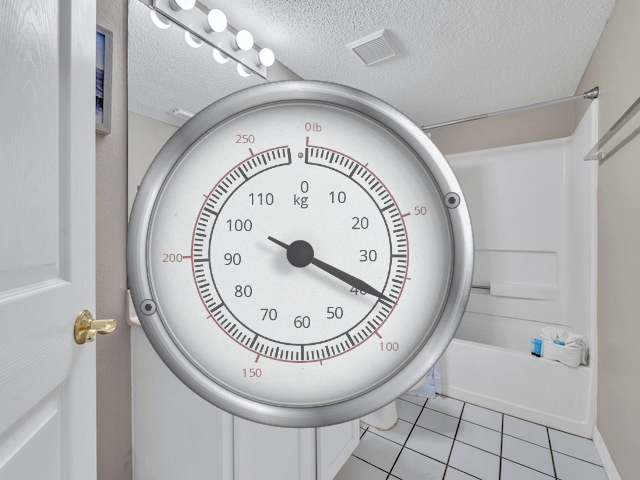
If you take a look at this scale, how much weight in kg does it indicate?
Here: 39 kg
